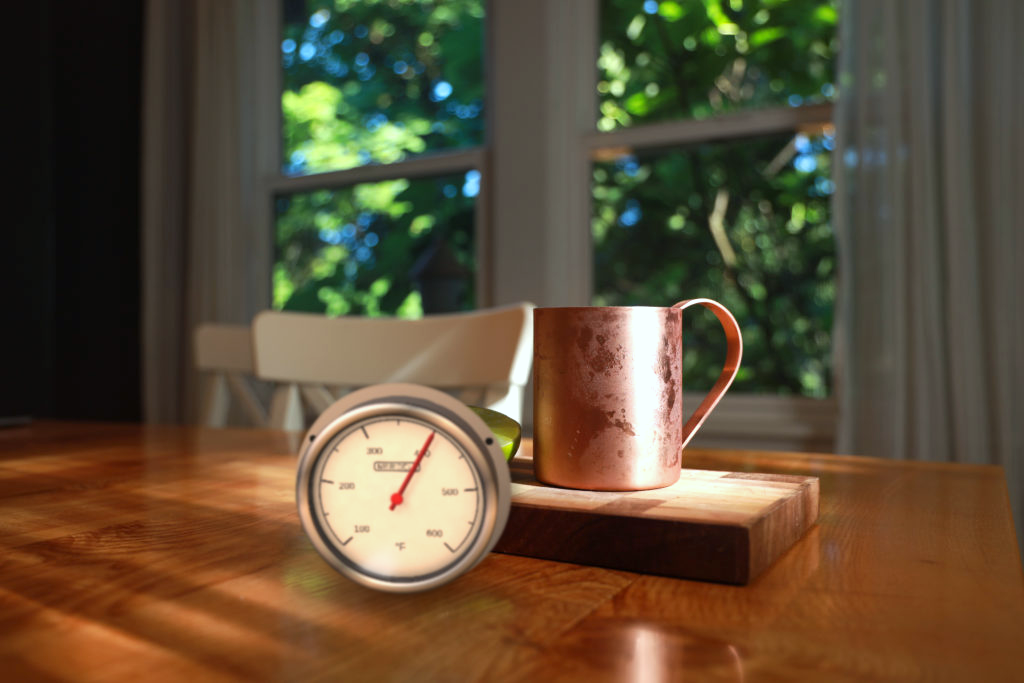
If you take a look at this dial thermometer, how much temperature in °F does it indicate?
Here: 400 °F
